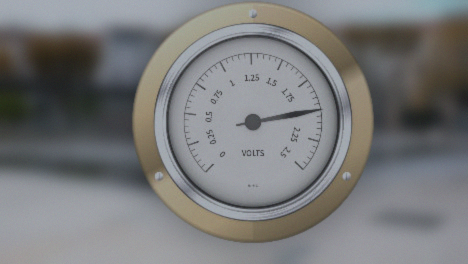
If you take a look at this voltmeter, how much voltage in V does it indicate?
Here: 2 V
